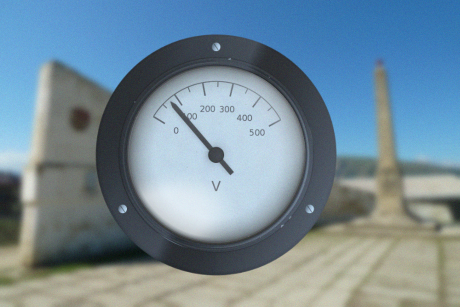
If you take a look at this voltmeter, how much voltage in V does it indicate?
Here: 75 V
